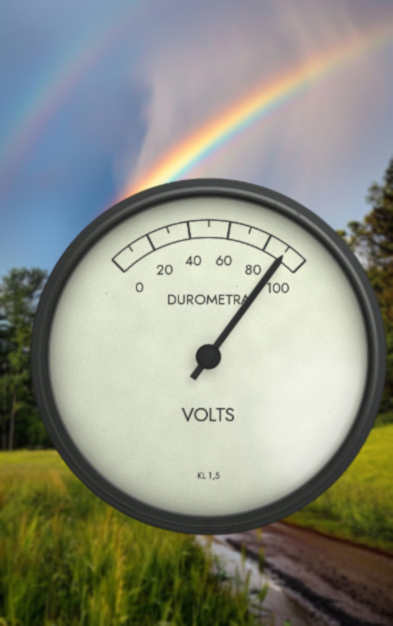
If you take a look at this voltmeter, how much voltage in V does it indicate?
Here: 90 V
